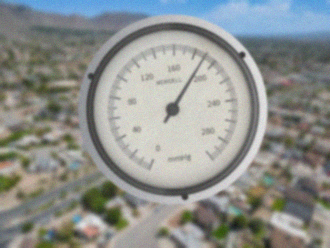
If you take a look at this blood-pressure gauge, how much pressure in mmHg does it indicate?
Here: 190 mmHg
